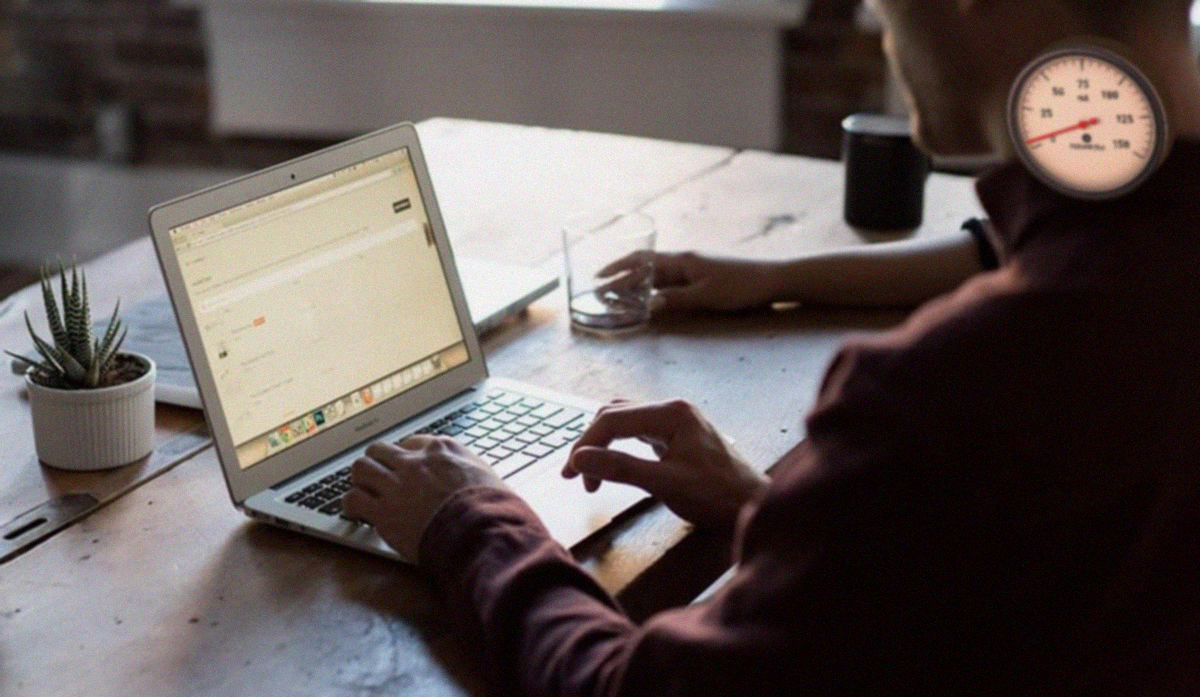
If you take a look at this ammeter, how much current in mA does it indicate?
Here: 5 mA
